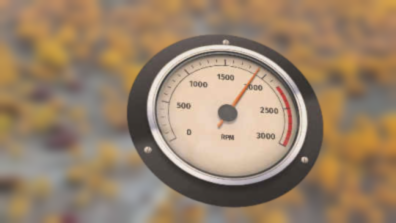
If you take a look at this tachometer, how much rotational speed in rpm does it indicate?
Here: 1900 rpm
